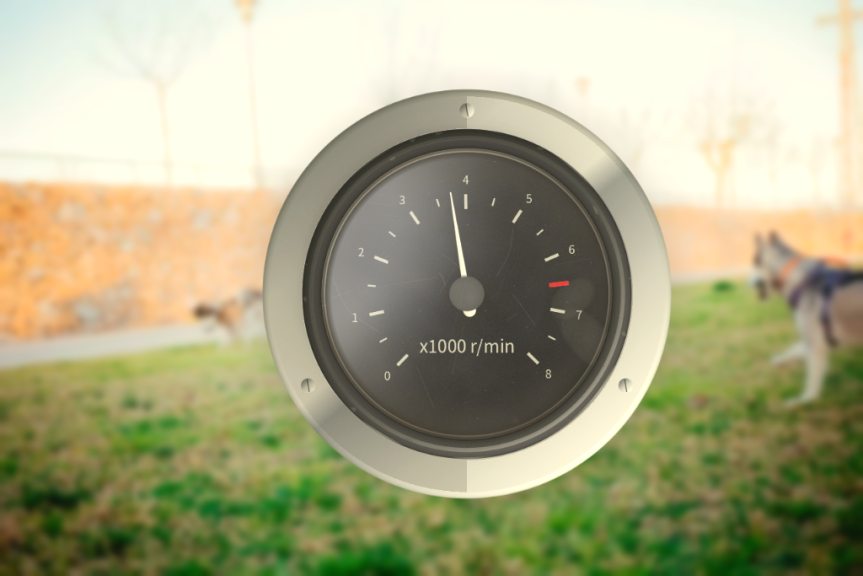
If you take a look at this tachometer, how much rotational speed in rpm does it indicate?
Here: 3750 rpm
